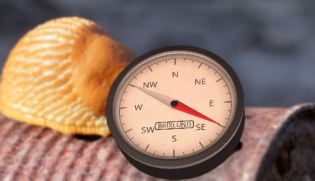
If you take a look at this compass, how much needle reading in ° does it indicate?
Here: 120 °
